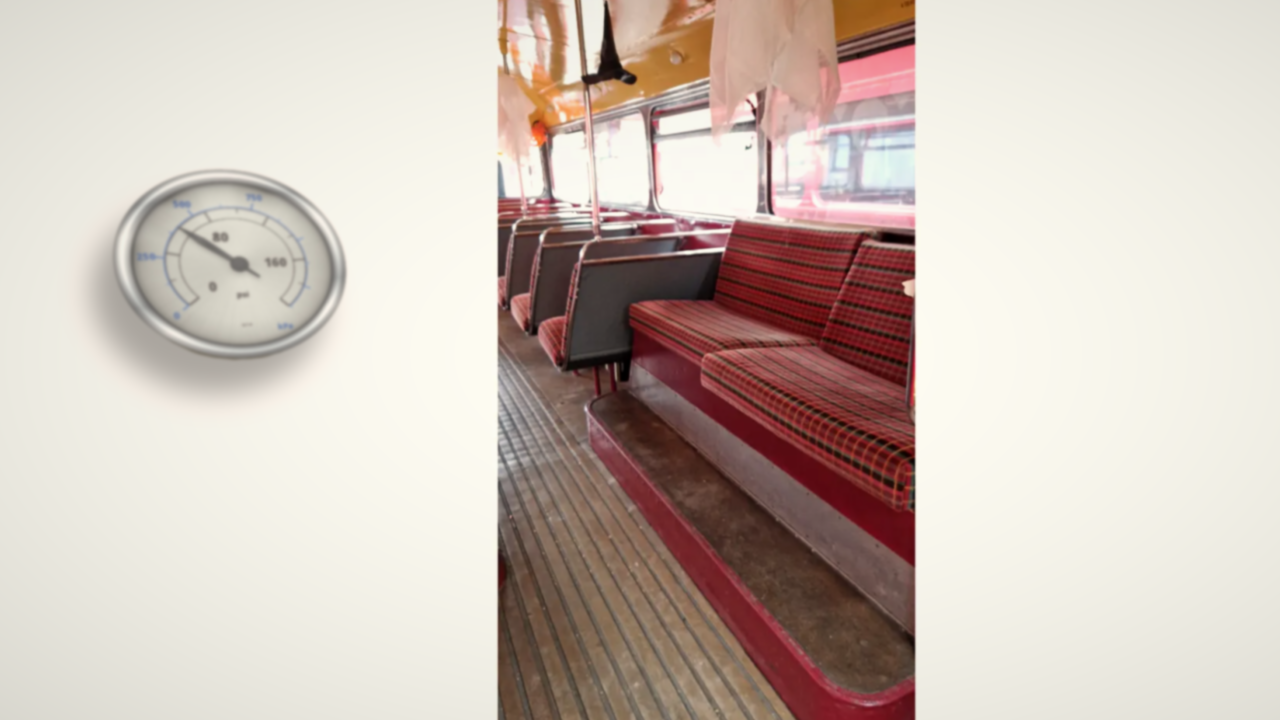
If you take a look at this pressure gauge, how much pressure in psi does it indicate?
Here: 60 psi
